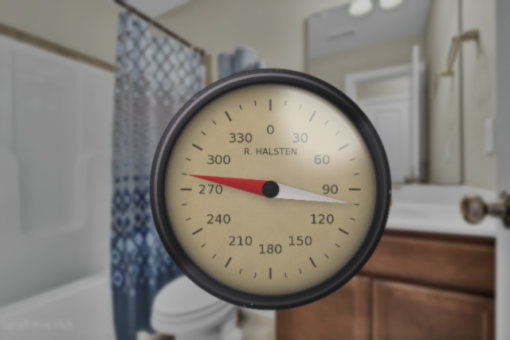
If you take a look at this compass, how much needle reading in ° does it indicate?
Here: 280 °
